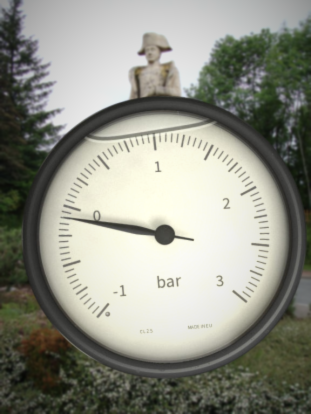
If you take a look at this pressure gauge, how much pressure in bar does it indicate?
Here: -0.1 bar
